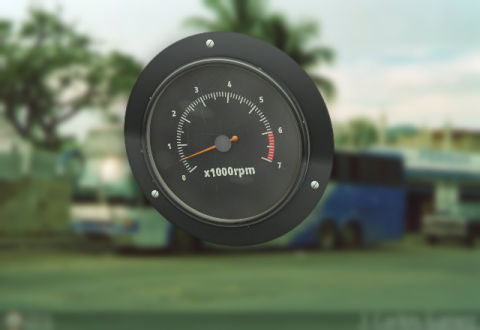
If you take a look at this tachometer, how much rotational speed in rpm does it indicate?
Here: 500 rpm
